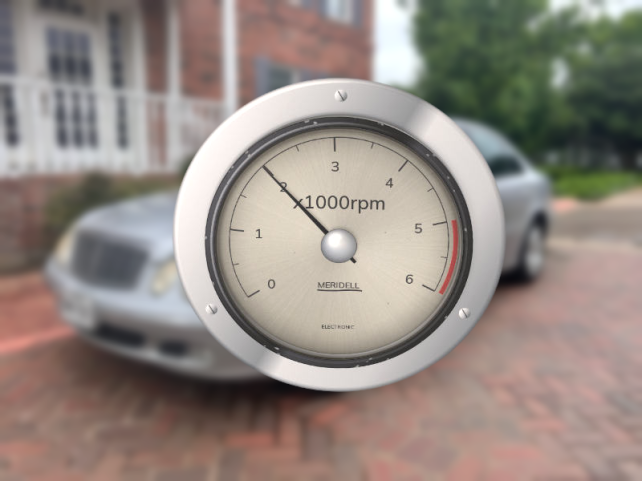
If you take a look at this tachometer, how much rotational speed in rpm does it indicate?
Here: 2000 rpm
